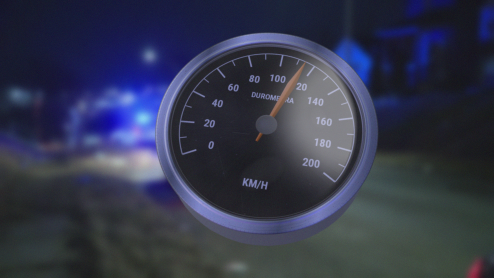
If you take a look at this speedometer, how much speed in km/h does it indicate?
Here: 115 km/h
